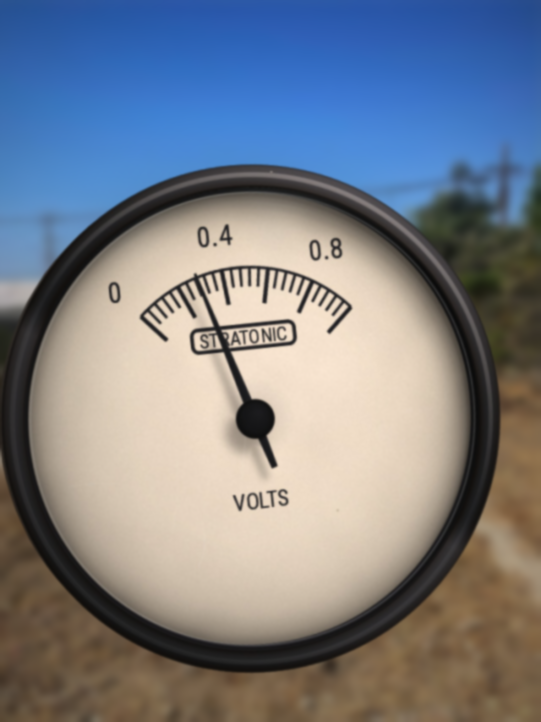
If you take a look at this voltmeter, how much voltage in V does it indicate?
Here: 0.28 V
